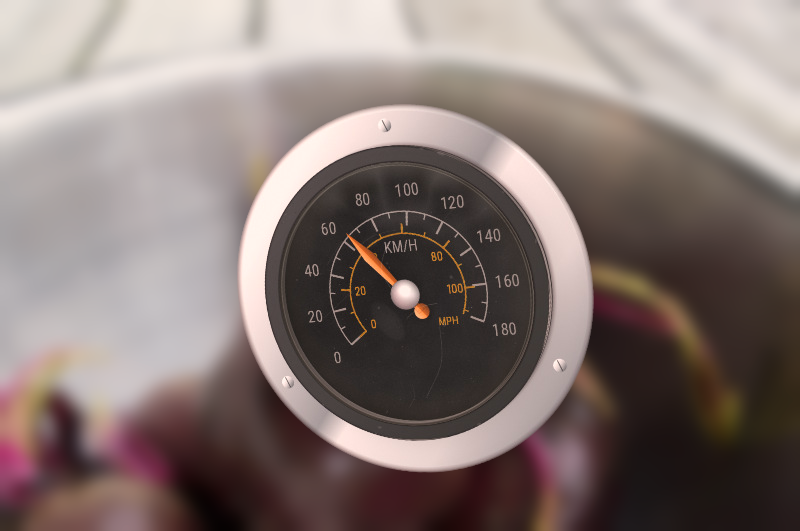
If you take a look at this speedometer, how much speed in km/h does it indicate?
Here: 65 km/h
